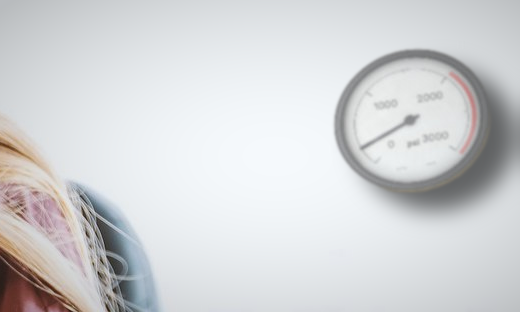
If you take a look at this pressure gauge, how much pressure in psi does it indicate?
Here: 250 psi
